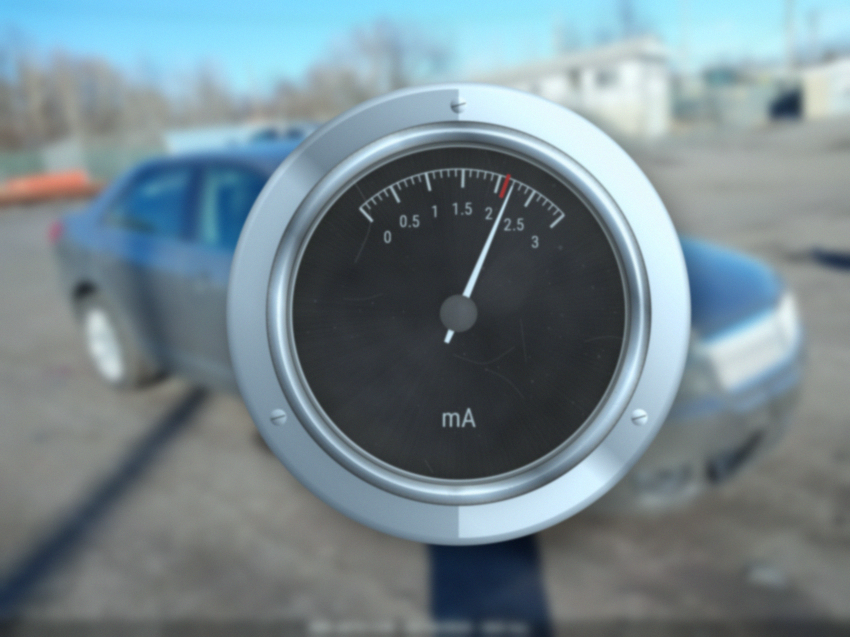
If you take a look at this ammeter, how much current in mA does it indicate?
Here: 2.2 mA
